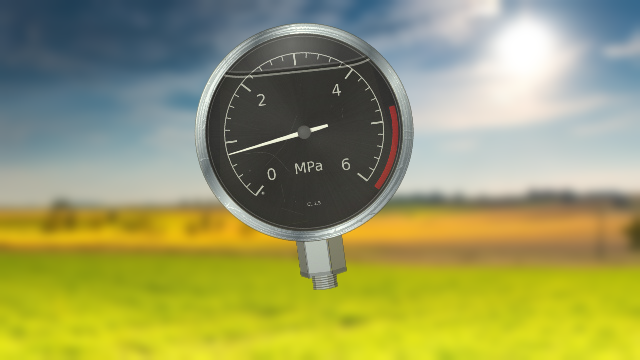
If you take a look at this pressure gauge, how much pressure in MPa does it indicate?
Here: 0.8 MPa
